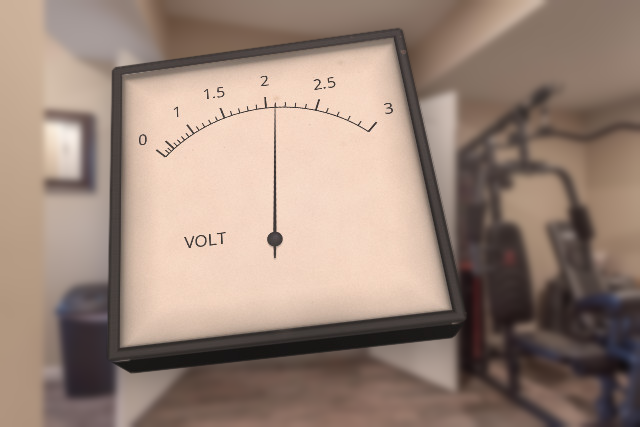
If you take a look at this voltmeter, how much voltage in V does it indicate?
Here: 2.1 V
